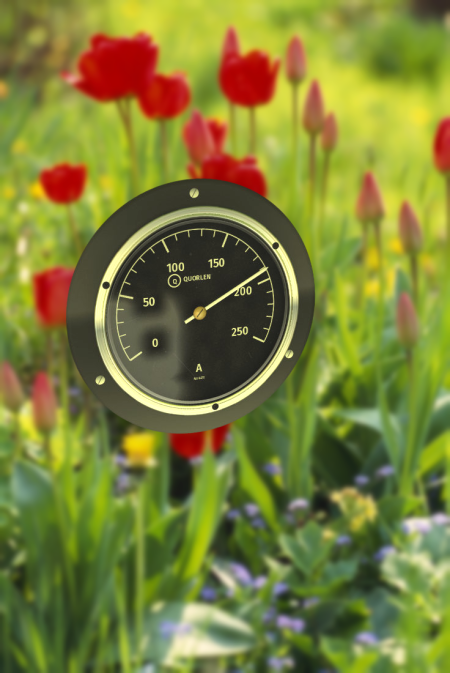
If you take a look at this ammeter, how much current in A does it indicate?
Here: 190 A
